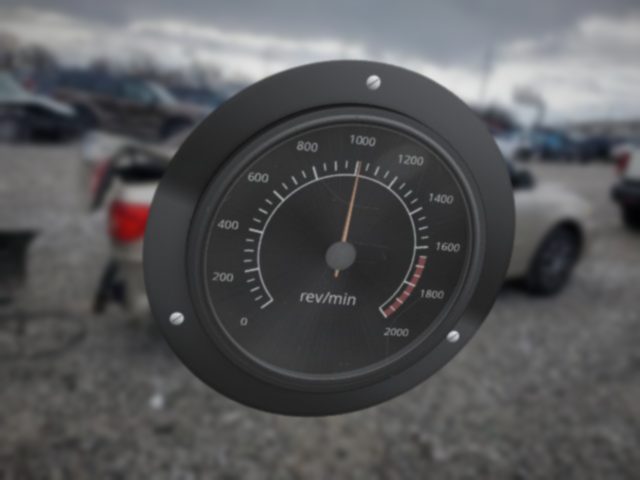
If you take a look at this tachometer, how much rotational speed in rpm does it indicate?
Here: 1000 rpm
